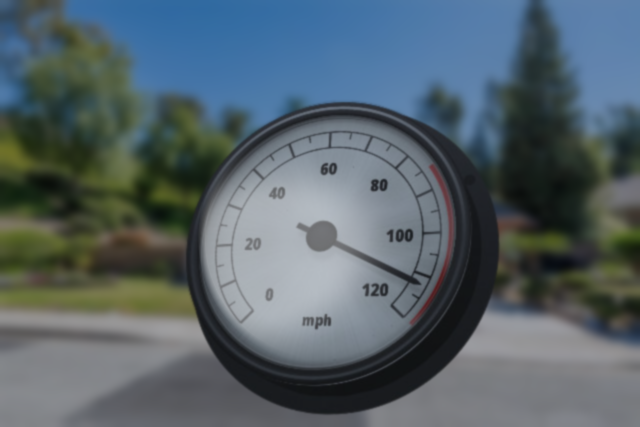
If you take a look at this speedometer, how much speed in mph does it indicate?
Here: 112.5 mph
